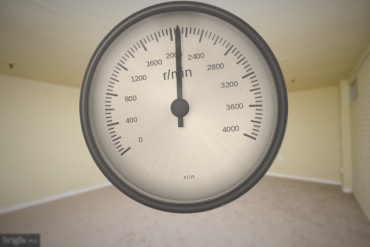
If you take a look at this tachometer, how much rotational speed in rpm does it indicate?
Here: 2100 rpm
